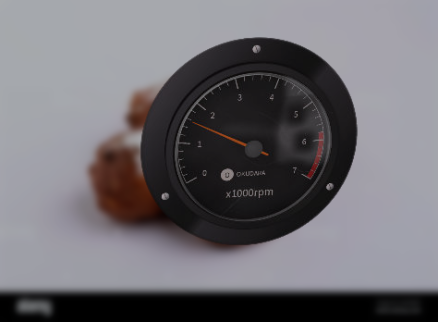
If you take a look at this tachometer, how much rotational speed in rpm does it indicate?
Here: 1600 rpm
